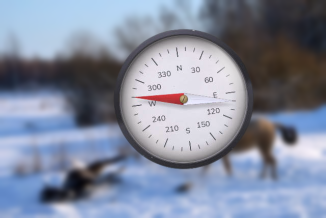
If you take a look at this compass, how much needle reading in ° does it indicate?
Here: 280 °
